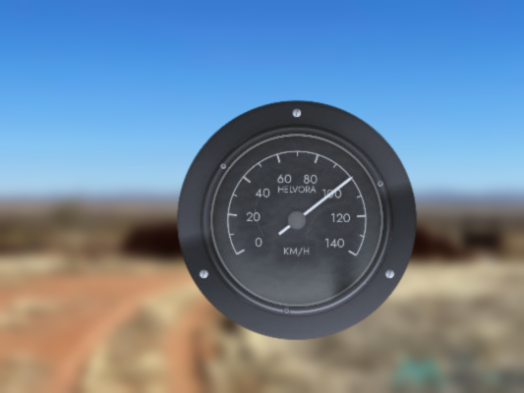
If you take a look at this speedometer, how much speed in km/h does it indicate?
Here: 100 km/h
